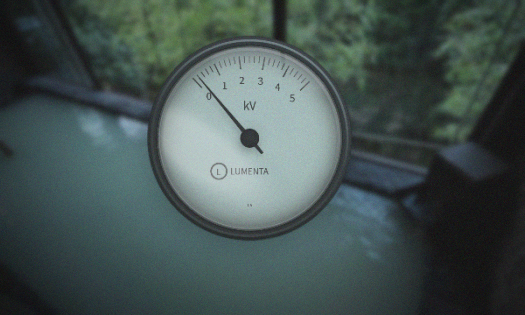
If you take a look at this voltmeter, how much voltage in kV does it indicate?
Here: 0.2 kV
